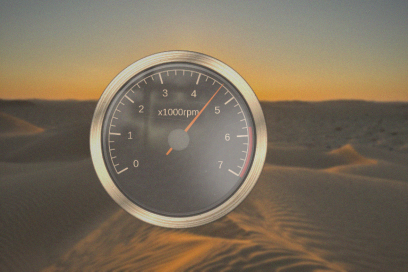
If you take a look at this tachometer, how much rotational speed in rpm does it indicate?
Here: 4600 rpm
